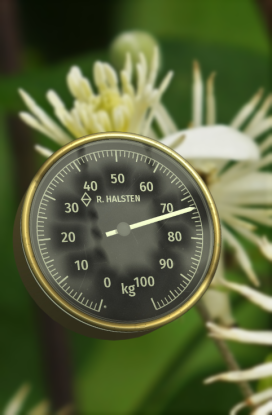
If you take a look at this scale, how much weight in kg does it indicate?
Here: 73 kg
